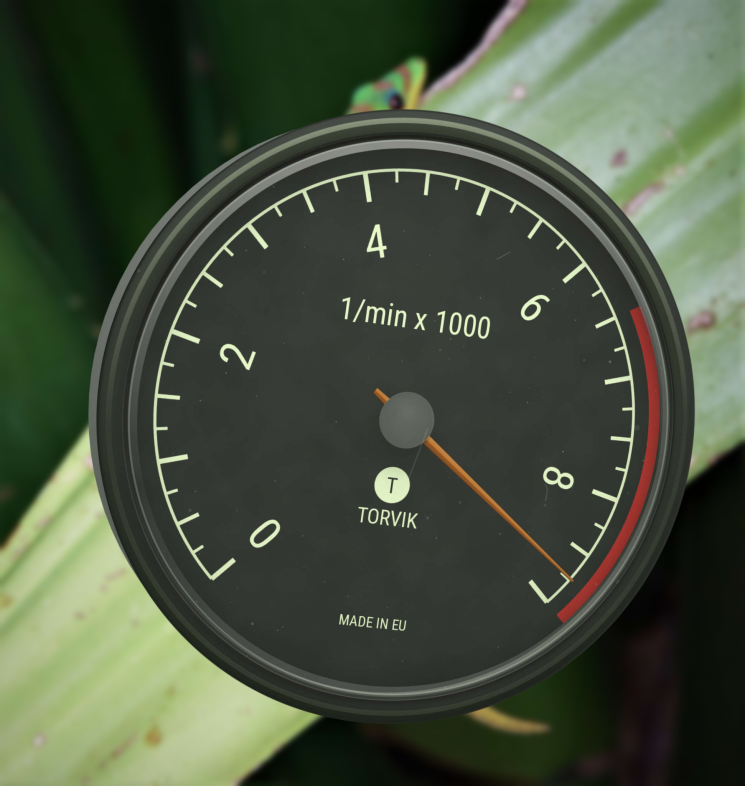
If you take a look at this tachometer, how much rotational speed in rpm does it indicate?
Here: 8750 rpm
